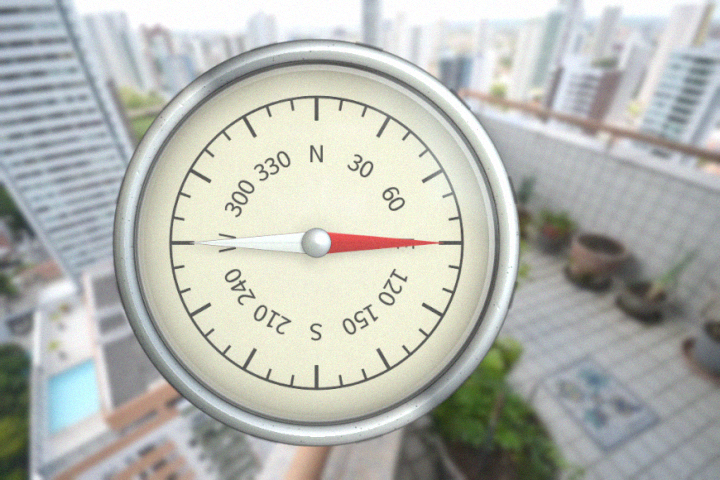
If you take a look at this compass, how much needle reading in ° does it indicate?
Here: 90 °
